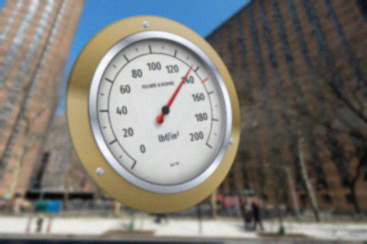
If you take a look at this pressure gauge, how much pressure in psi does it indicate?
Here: 135 psi
